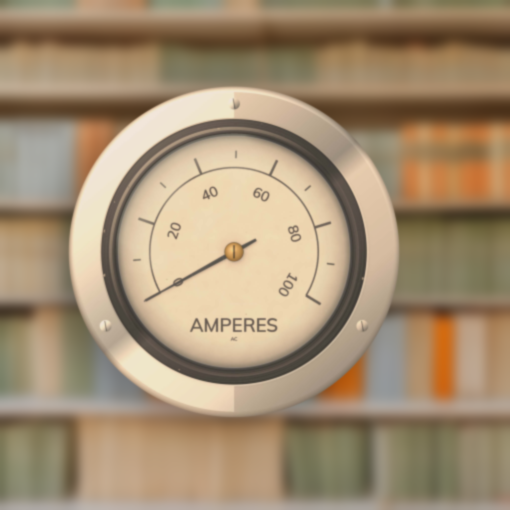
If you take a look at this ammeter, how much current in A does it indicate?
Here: 0 A
